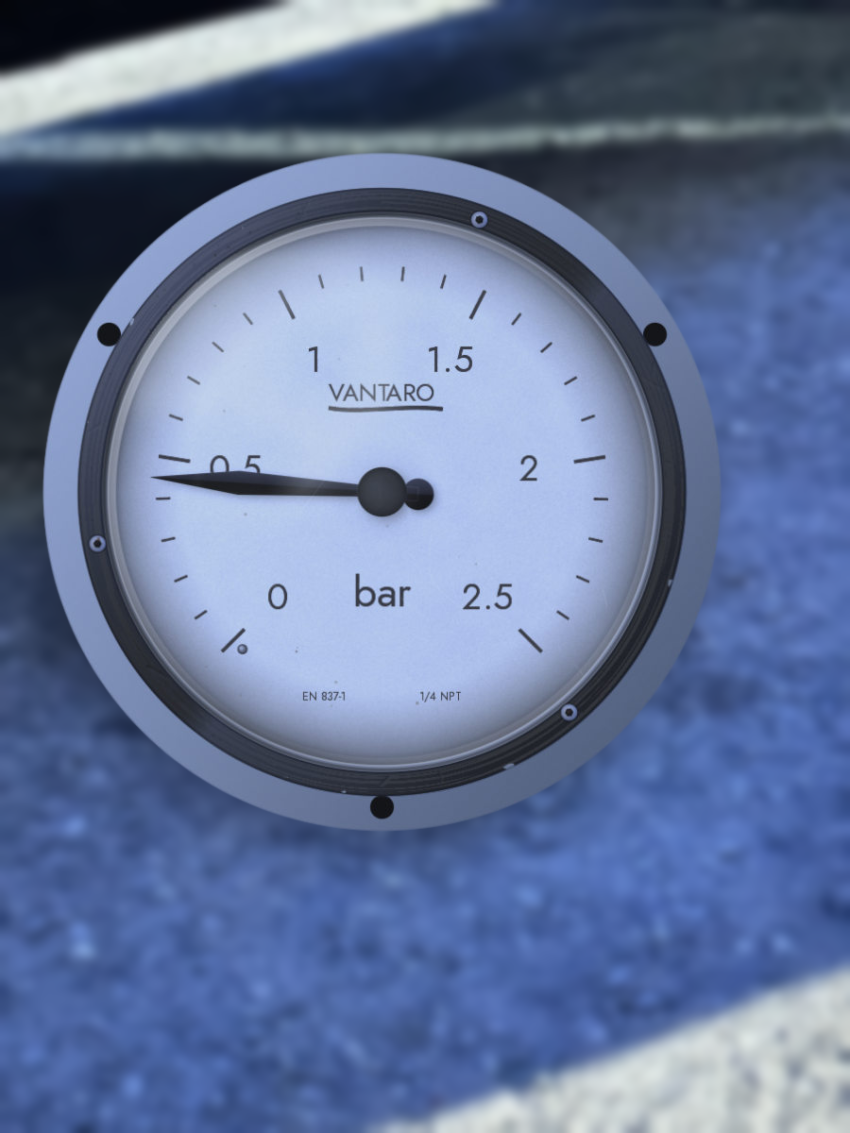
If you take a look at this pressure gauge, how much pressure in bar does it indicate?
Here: 0.45 bar
